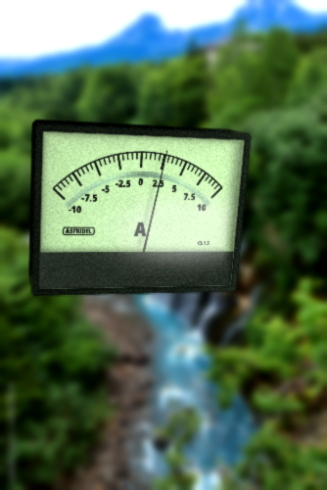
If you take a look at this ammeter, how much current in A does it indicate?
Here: 2.5 A
